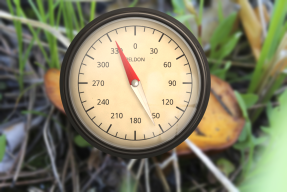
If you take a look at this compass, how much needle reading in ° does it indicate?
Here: 335 °
